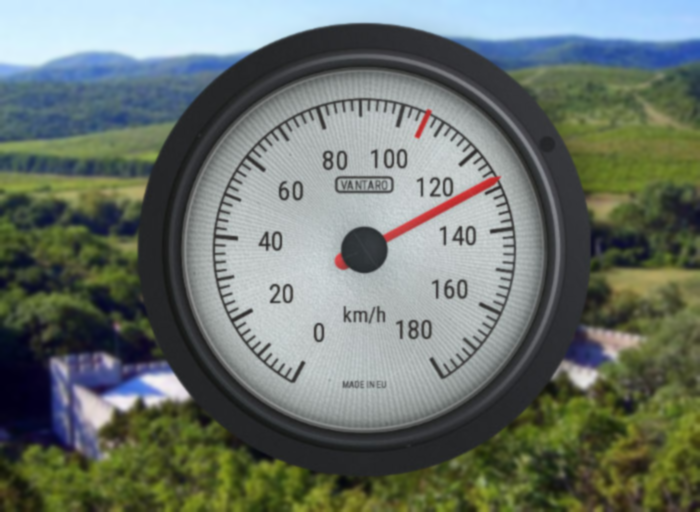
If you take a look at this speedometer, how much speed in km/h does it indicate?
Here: 128 km/h
